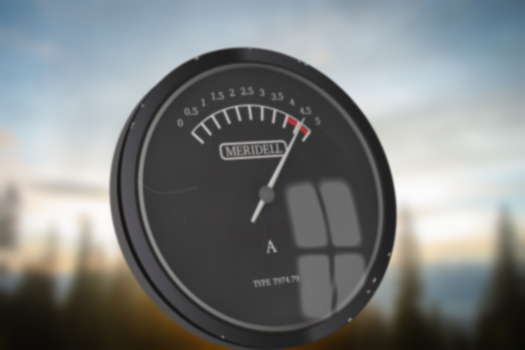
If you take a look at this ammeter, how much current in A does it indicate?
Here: 4.5 A
